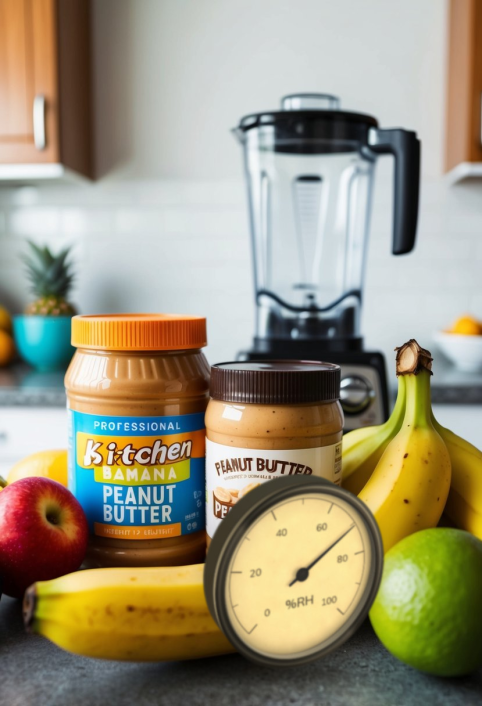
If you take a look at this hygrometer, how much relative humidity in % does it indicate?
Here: 70 %
